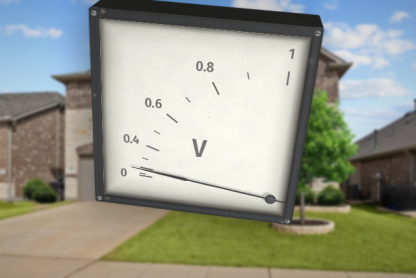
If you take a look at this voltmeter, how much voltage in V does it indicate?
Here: 0.2 V
